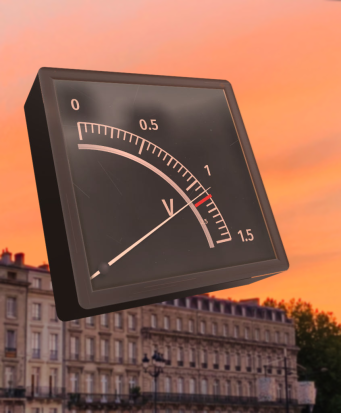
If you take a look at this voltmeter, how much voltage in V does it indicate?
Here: 1.1 V
